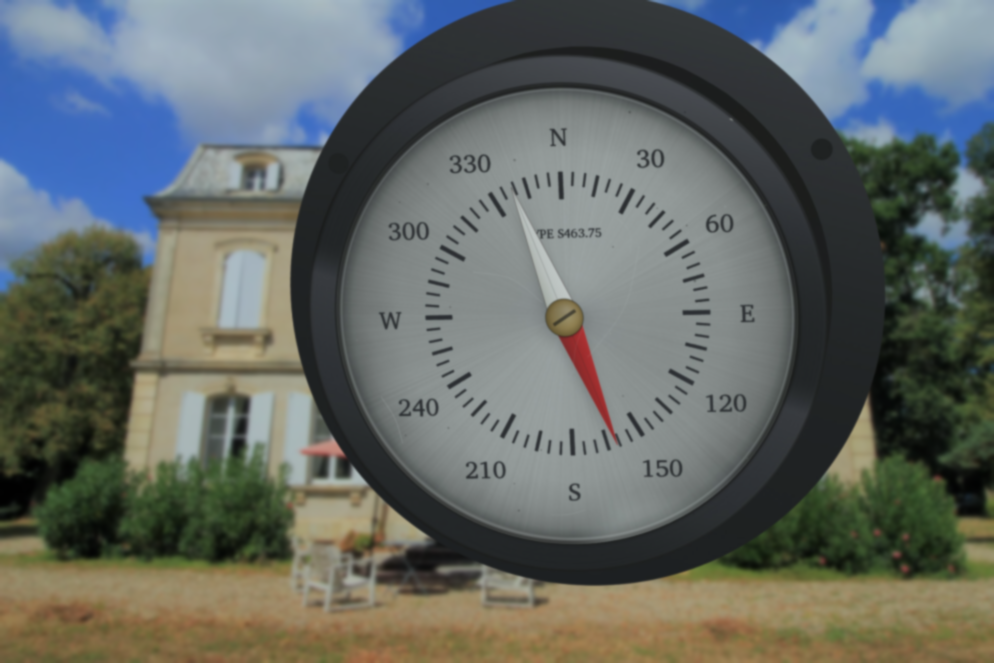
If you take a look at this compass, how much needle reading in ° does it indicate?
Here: 160 °
